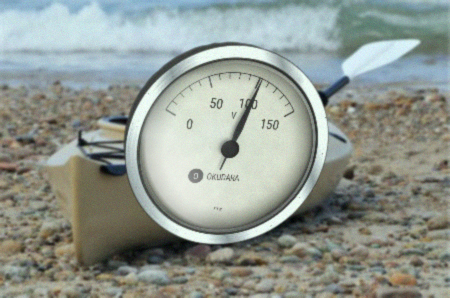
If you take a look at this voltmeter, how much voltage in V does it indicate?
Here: 100 V
